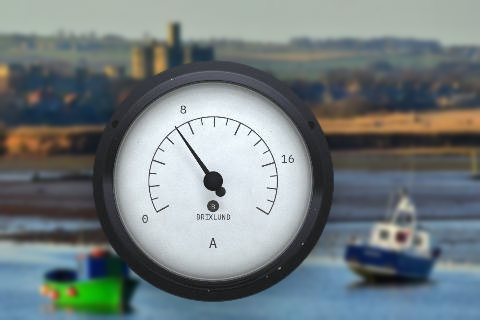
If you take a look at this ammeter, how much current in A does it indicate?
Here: 7 A
